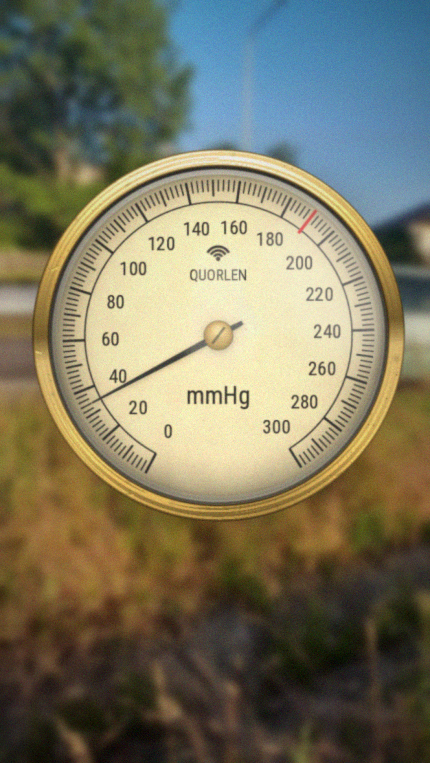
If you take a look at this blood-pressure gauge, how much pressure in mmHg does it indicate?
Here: 34 mmHg
